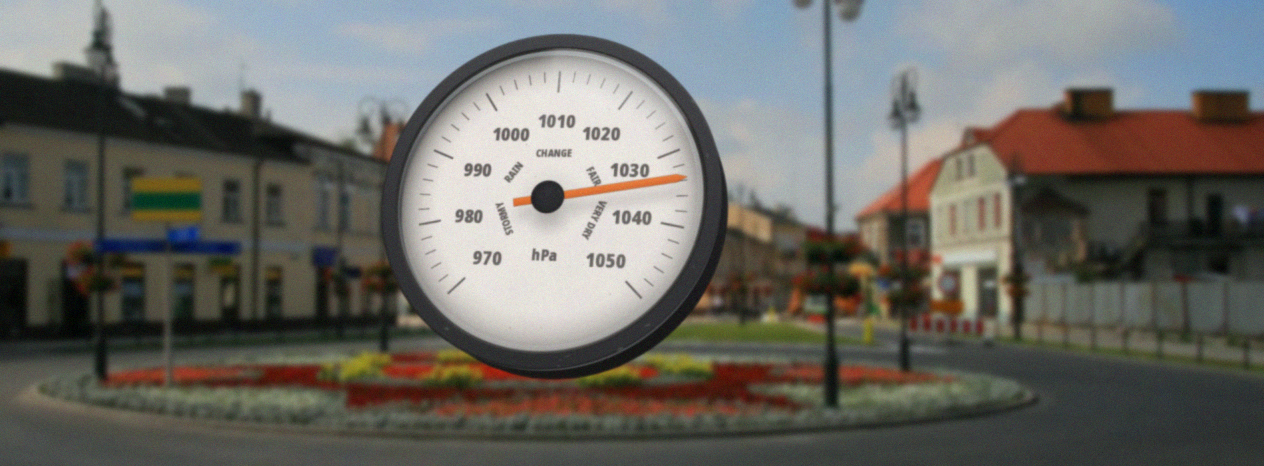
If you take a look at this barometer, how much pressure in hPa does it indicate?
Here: 1034 hPa
